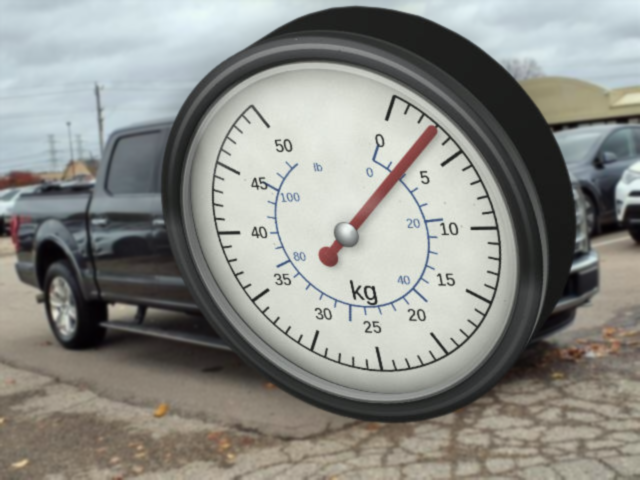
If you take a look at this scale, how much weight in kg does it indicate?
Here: 3 kg
